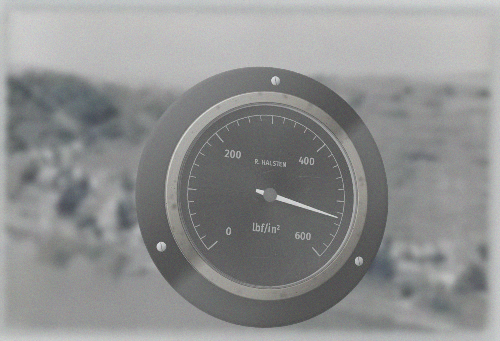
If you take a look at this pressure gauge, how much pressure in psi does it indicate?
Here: 530 psi
